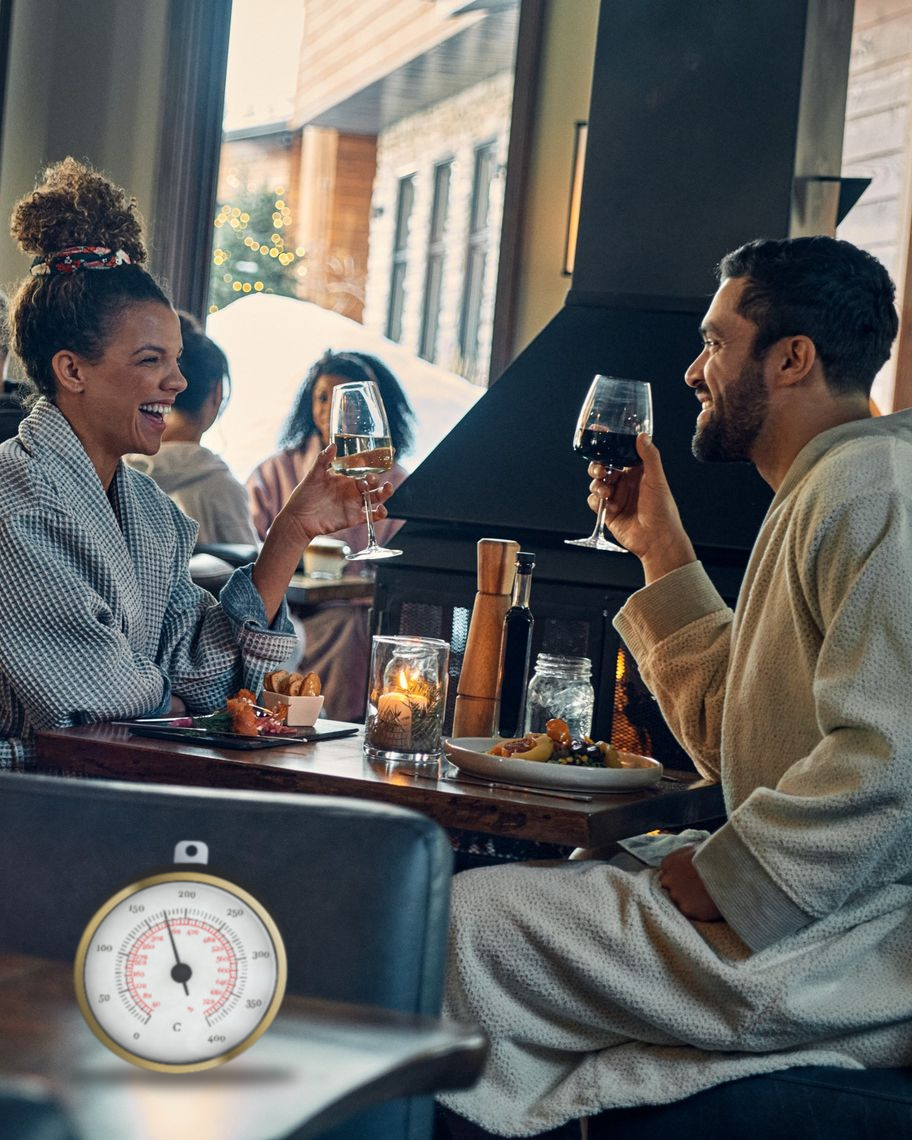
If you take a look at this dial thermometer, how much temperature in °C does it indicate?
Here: 175 °C
